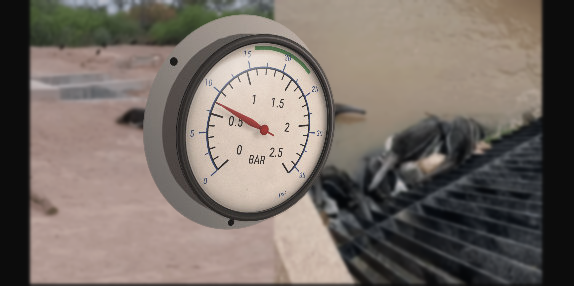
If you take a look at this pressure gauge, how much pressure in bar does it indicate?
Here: 0.6 bar
